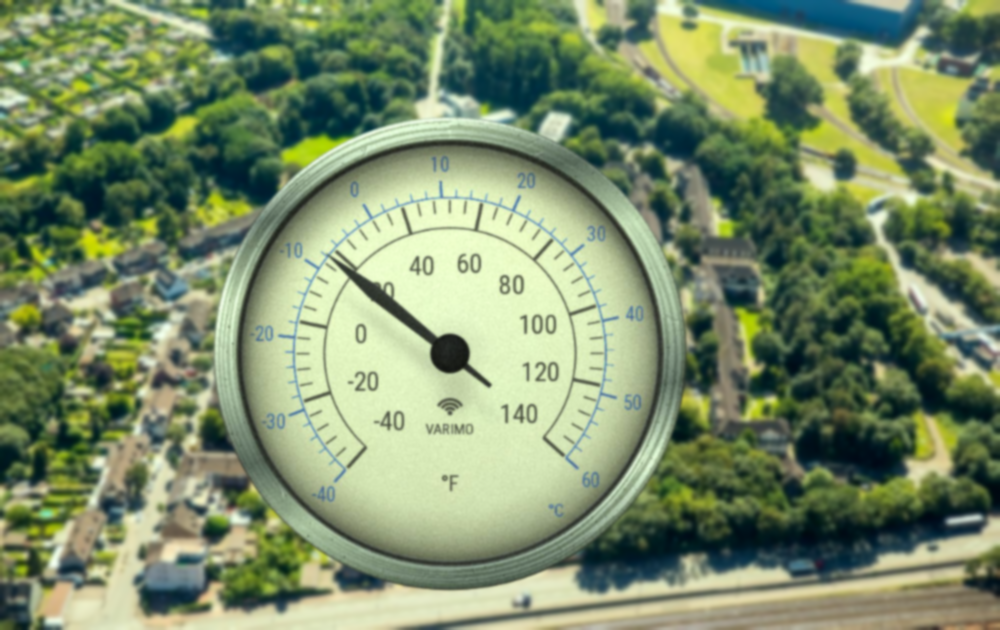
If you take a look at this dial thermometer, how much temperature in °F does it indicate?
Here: 18 °F
